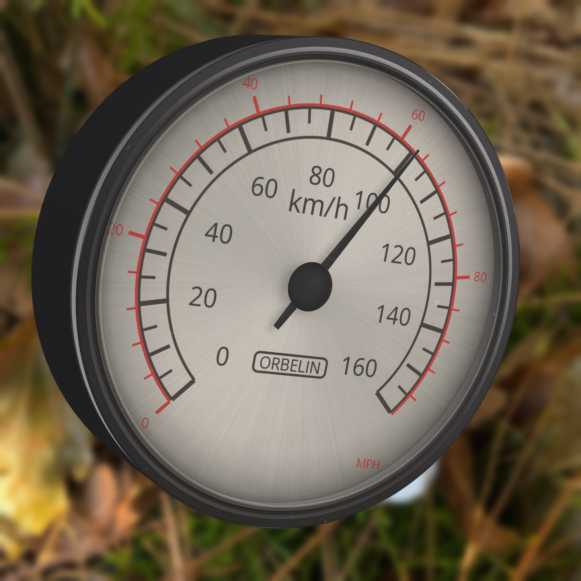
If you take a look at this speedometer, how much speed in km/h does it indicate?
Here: 100 km/h
